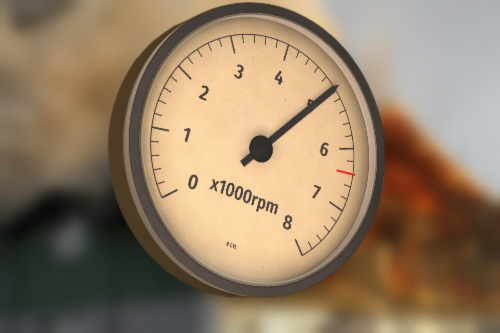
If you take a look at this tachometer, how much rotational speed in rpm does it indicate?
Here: 5000 rpm
